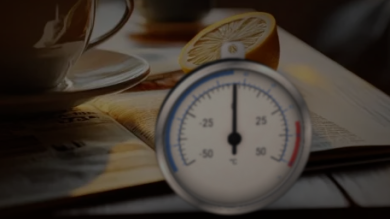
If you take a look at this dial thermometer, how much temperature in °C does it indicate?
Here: 0 °C
